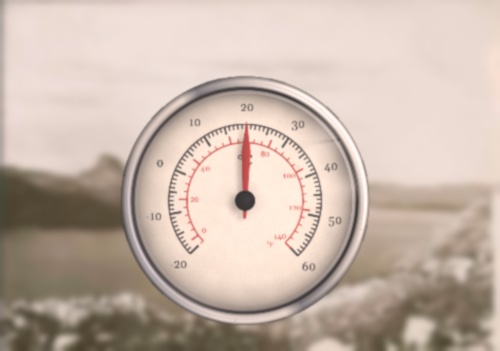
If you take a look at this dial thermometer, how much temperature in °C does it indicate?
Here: 20 °C
